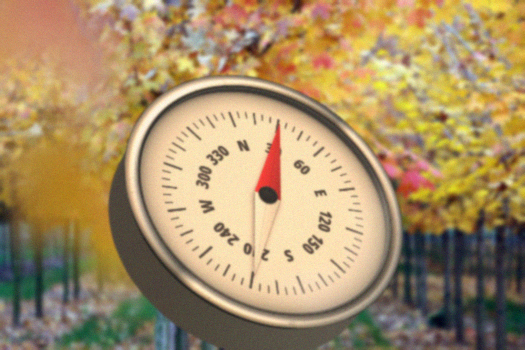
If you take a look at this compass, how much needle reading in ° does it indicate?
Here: 30 °
